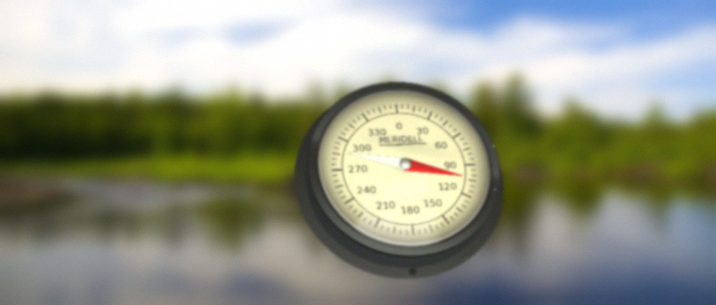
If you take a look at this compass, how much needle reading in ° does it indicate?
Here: 105 °
